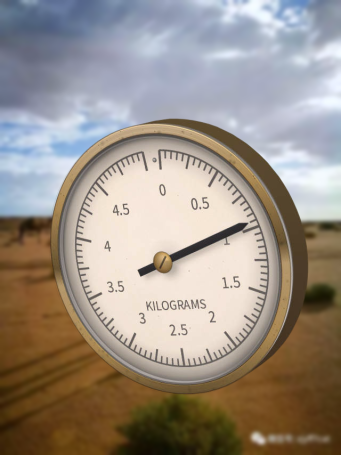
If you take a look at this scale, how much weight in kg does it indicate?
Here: 0.95 kg
